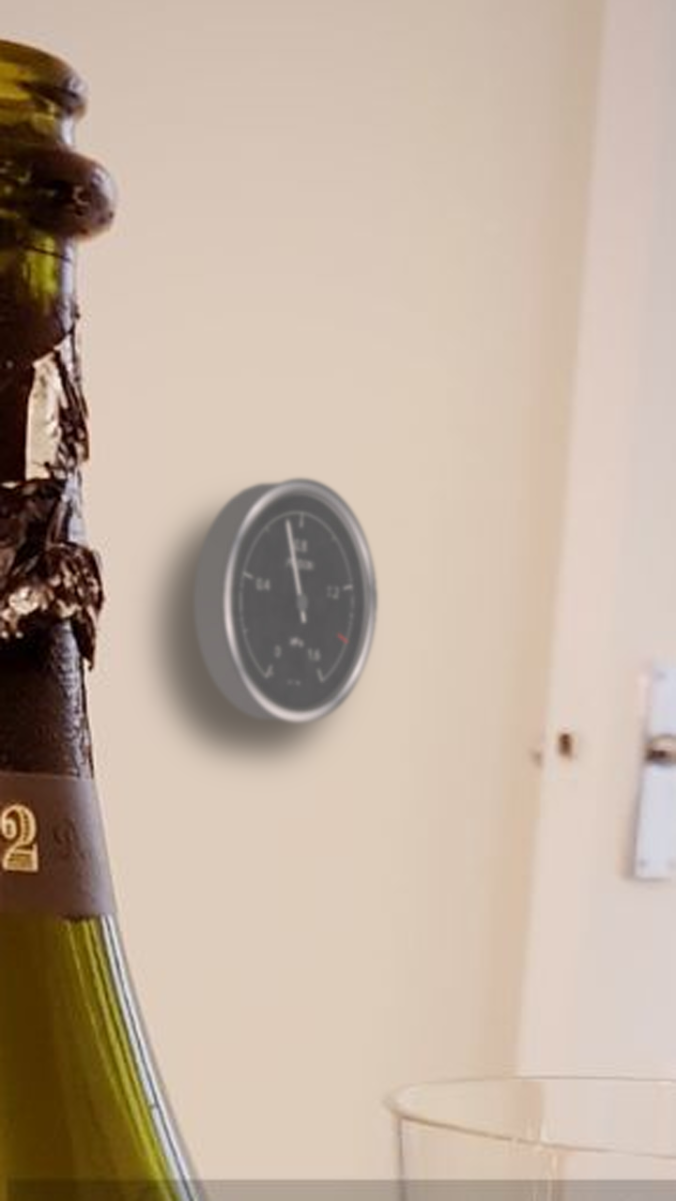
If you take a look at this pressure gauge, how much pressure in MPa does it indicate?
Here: 0.7 MPa
